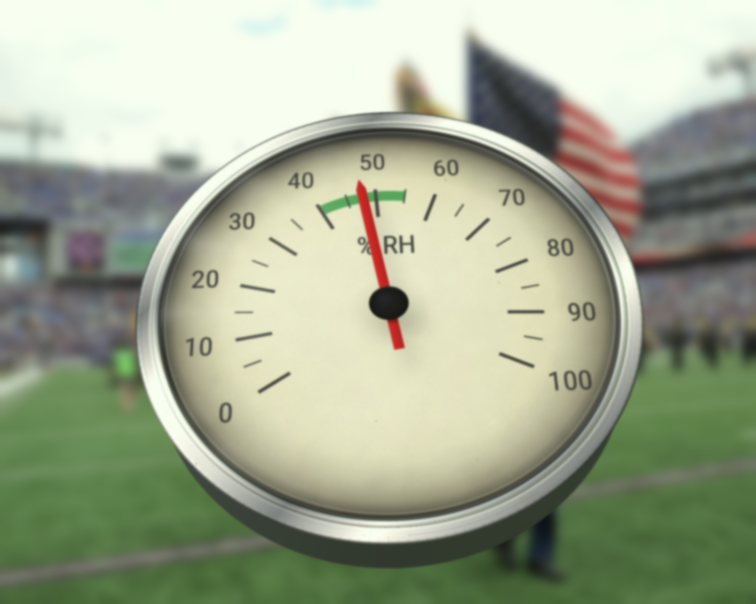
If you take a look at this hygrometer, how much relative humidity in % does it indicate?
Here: 47.5 %
